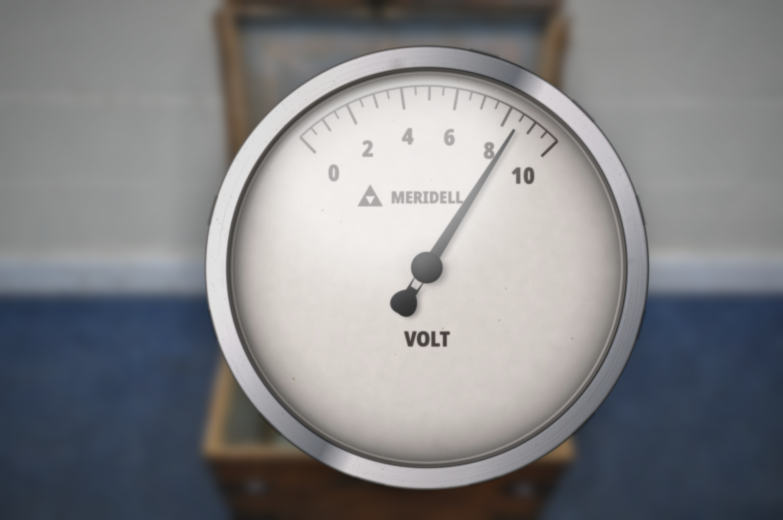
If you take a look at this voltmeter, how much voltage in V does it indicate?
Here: 8.5 V
